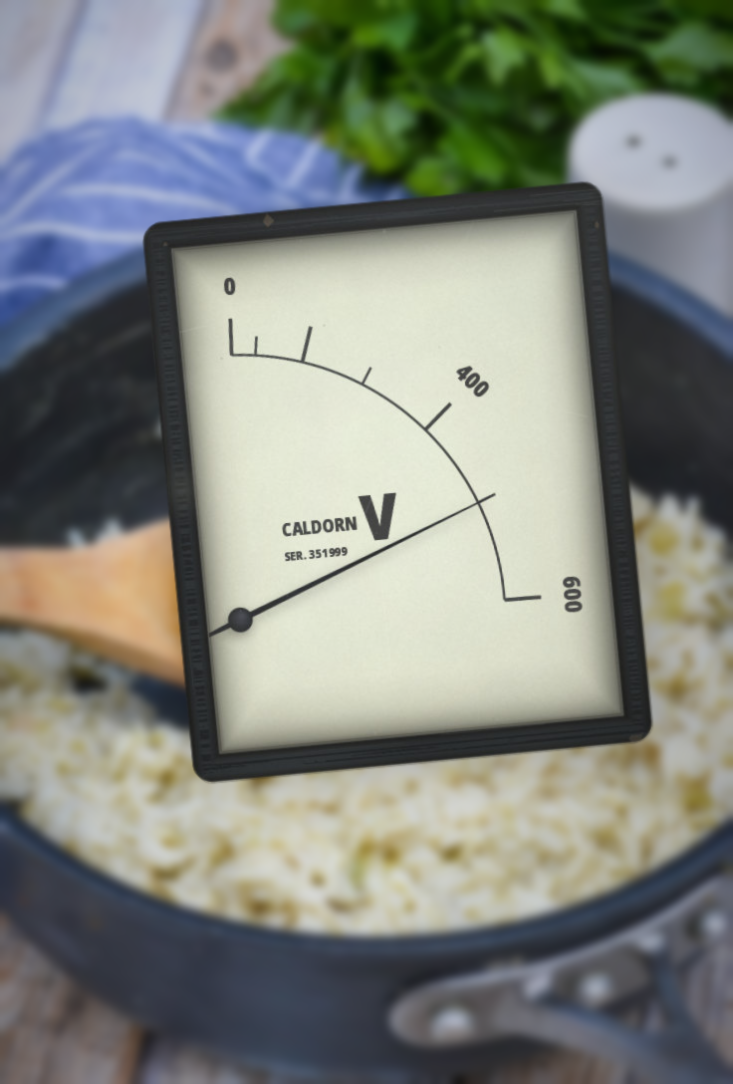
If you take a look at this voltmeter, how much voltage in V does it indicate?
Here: 500 V
